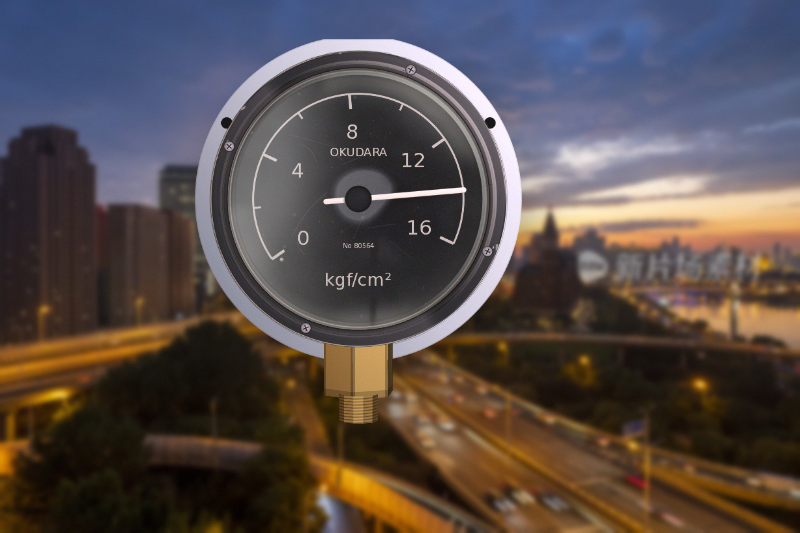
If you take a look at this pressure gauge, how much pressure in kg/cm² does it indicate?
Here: 14 kg/cm²
